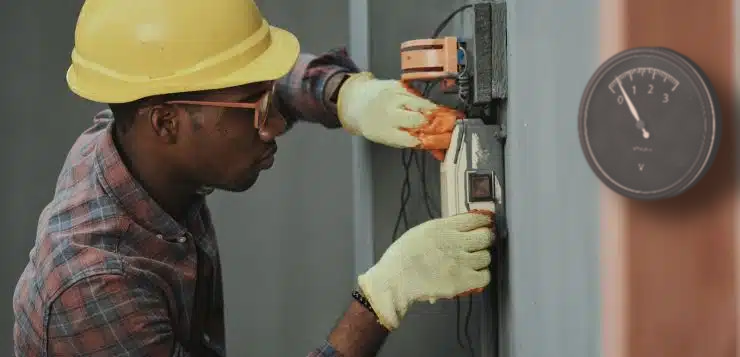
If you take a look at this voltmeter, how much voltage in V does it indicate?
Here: 0.5 V
